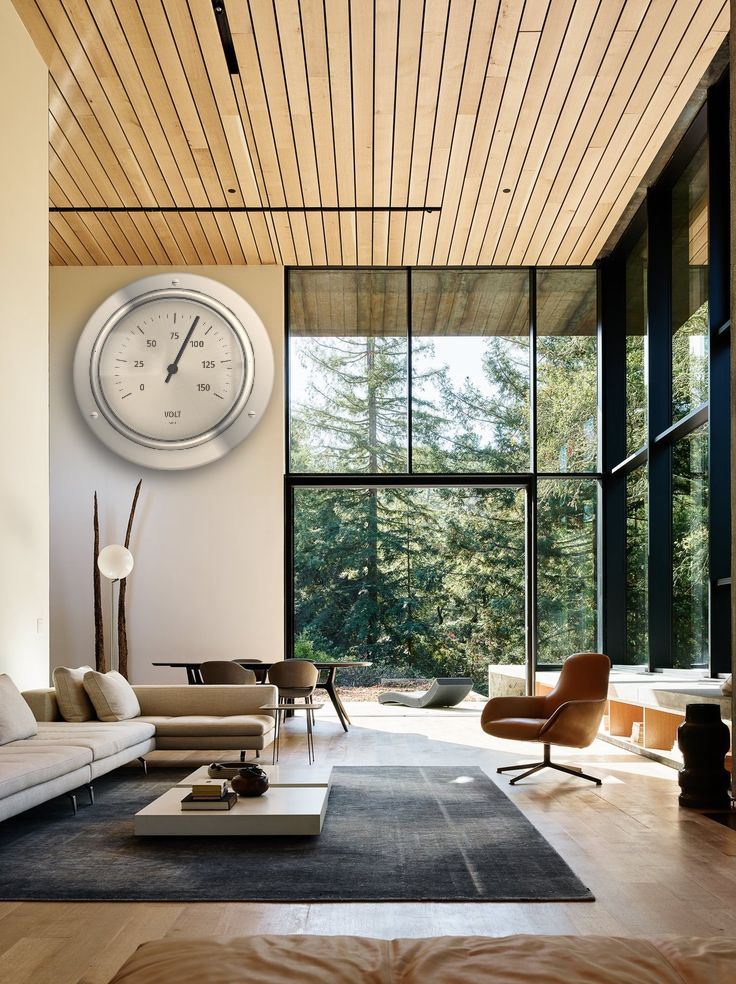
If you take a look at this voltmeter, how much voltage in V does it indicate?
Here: 90 V
